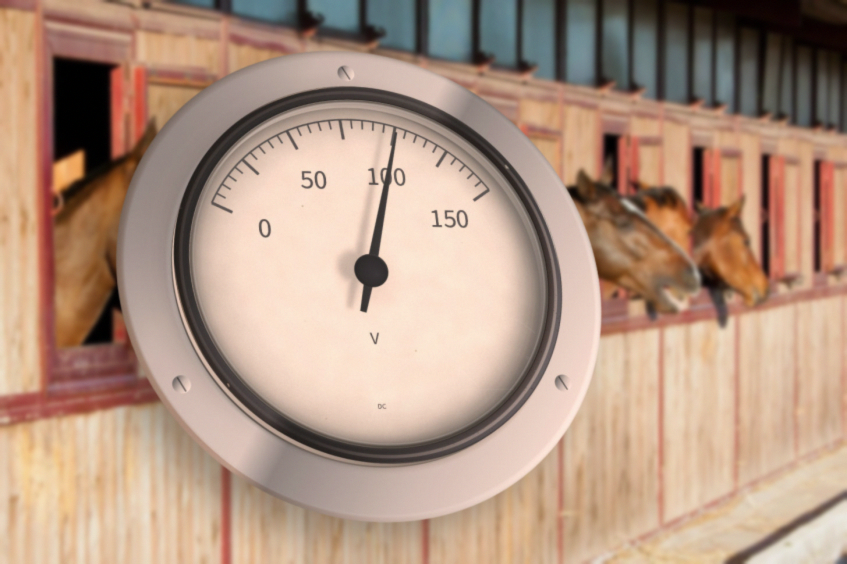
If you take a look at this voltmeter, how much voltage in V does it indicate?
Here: 100 V
